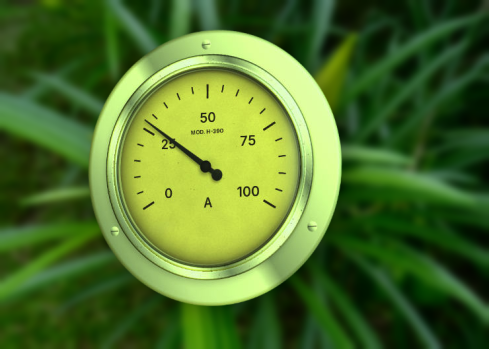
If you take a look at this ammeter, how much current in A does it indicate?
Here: 27.5 A
